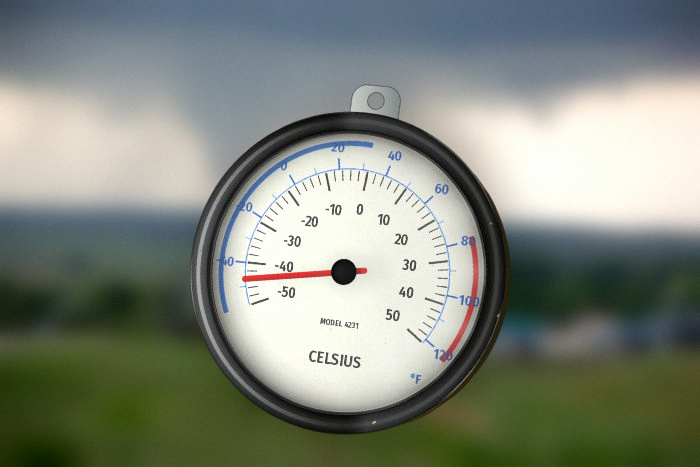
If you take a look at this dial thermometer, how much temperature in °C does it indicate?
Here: -44 °C
